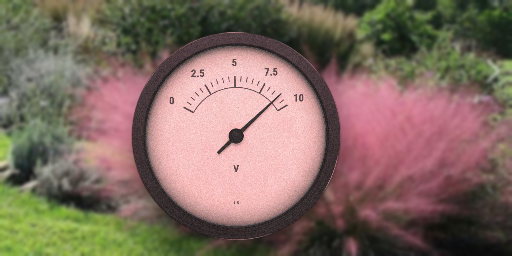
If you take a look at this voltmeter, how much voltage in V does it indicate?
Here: 9 V
